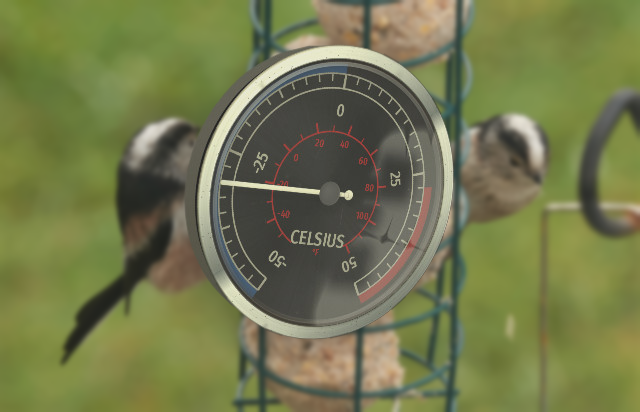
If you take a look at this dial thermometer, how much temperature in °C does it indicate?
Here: -30 °C
